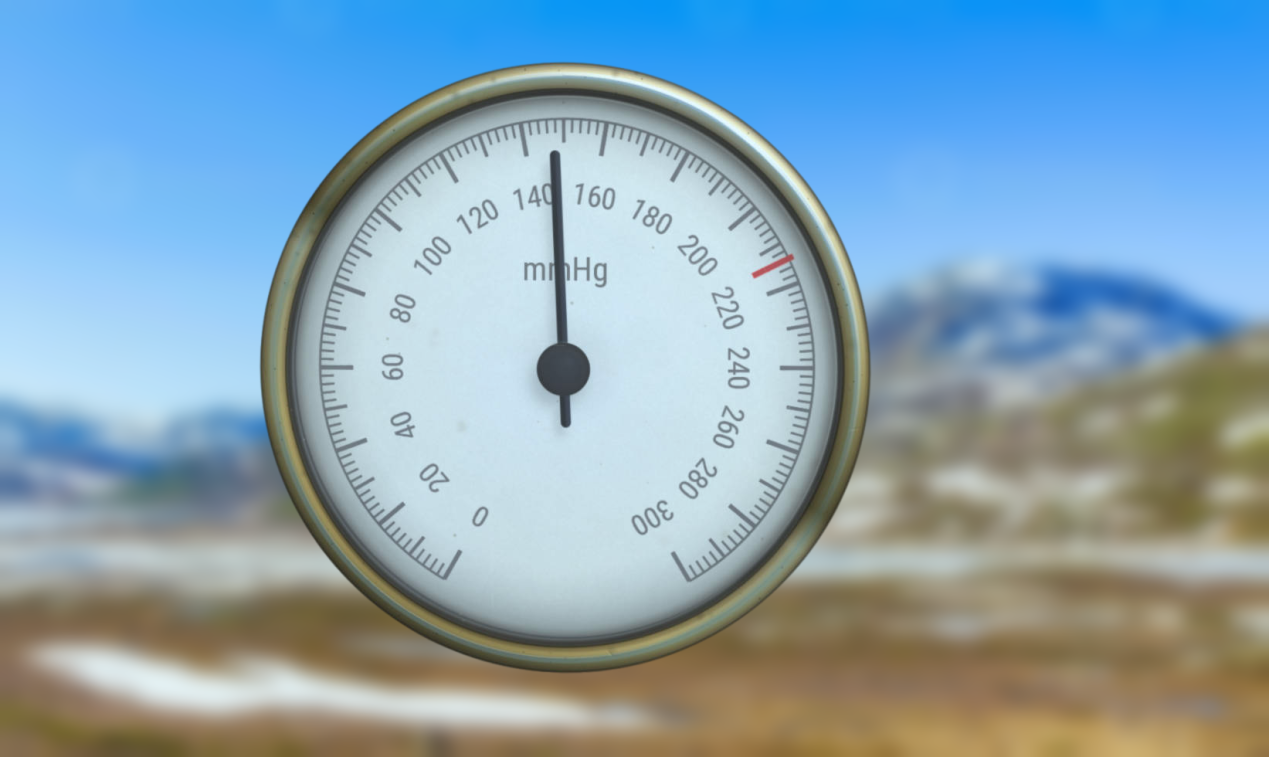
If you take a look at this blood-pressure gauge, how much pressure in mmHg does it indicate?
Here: 148 mmHg
